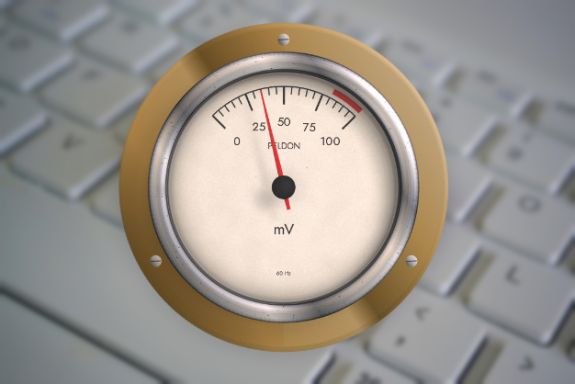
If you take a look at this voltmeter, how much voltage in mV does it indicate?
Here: 35 mV
